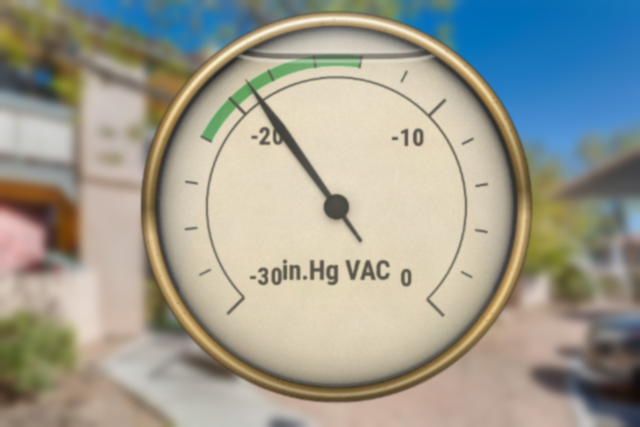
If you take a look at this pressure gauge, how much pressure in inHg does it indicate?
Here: -19 inHg
